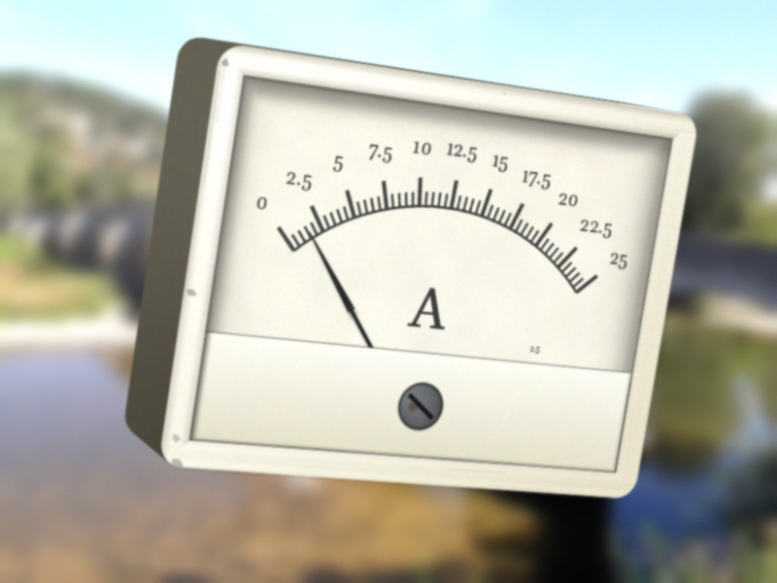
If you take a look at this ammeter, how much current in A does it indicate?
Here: 1.5 A
